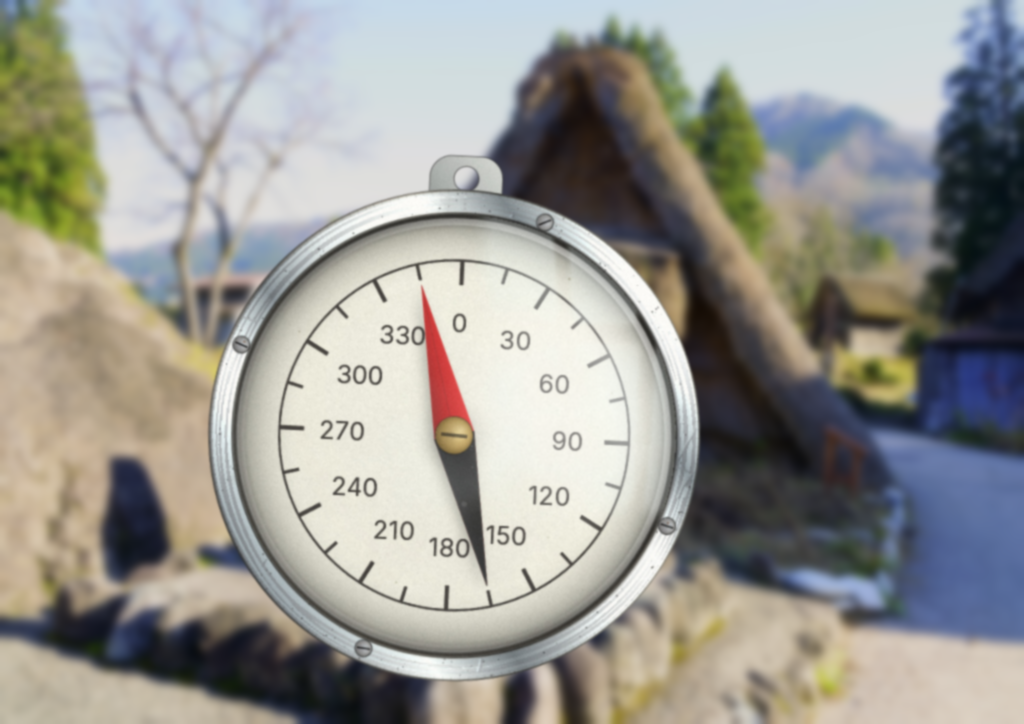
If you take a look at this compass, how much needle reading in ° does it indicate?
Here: 345 °
